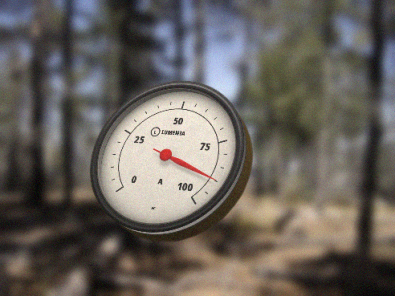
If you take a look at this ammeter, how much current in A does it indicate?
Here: 90 A
